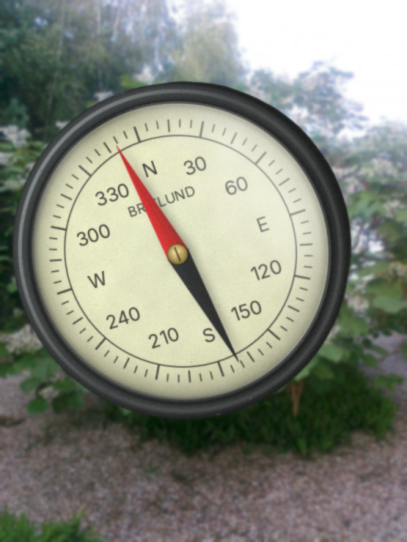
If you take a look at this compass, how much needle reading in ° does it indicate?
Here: 350 °
